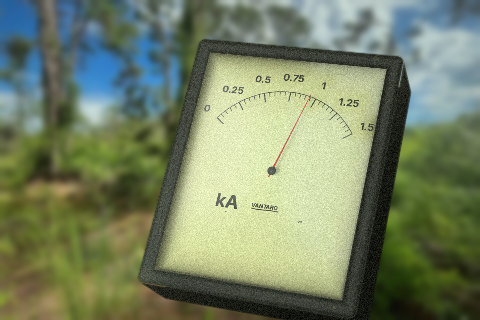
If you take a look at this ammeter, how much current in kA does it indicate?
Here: 0.95 kA
